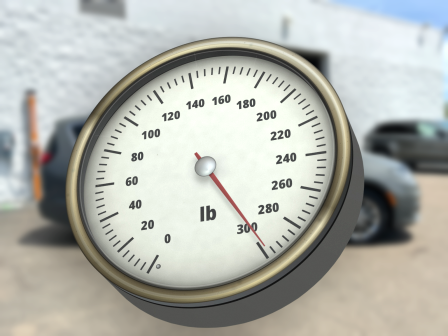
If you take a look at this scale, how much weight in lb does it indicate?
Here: 298 lb
